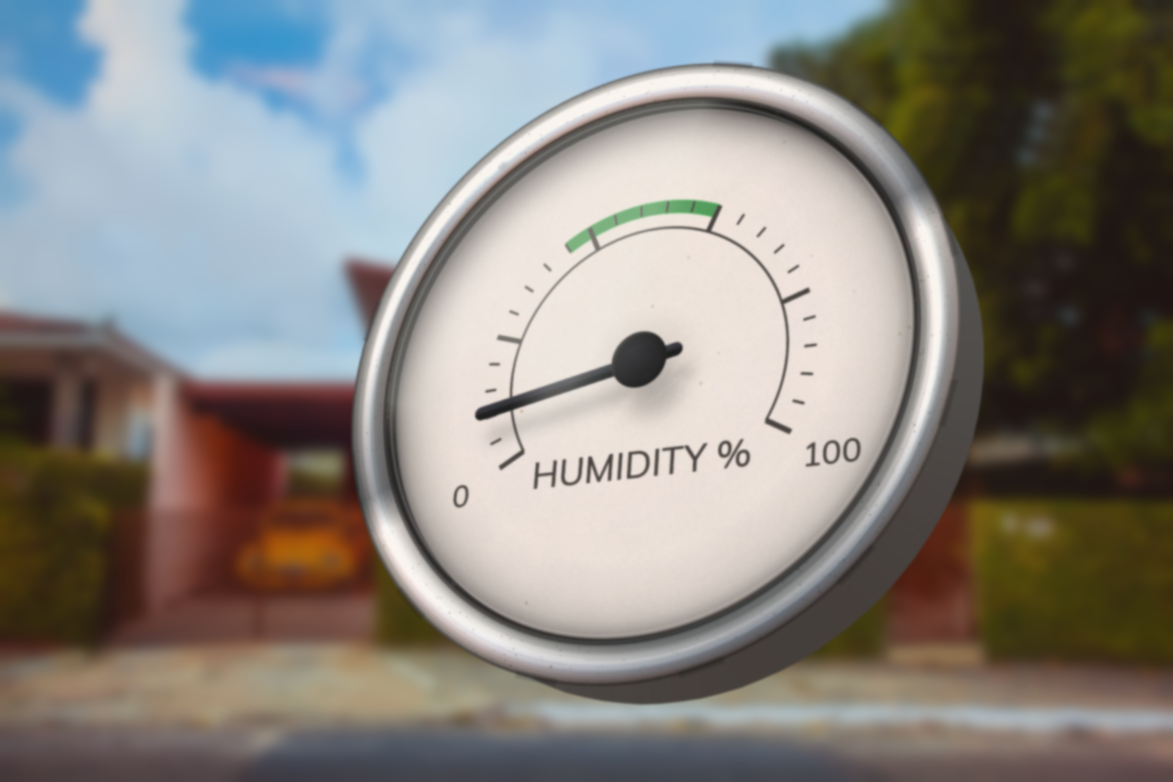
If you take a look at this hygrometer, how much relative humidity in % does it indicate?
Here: 8 %
